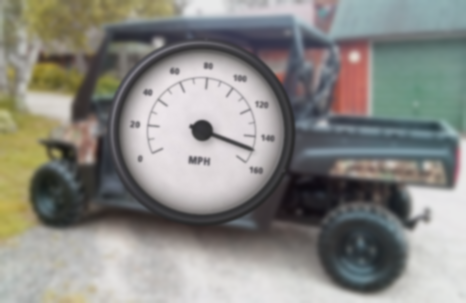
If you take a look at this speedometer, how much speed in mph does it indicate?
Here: 150 mph
